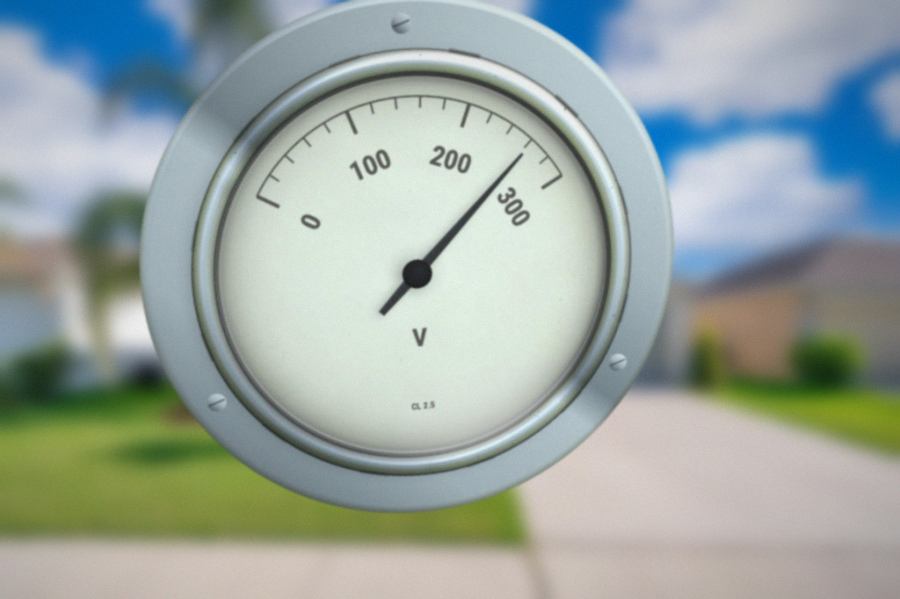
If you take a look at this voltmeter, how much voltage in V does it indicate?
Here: 260 V
